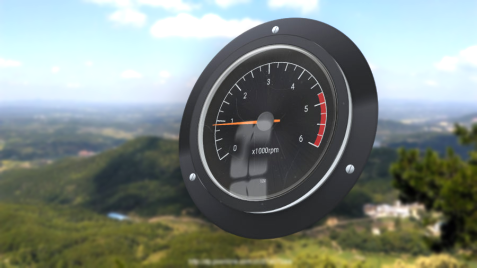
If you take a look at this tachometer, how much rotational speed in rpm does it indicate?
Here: 875 rpm
